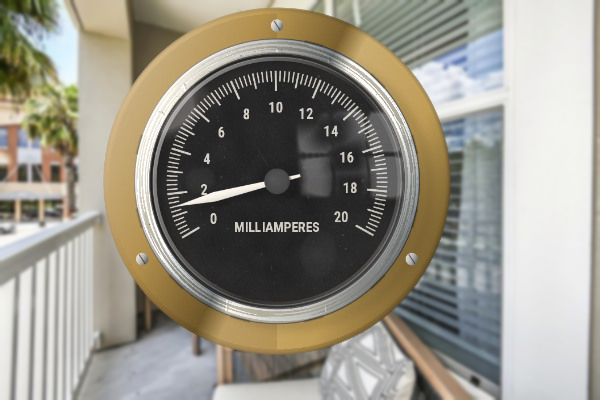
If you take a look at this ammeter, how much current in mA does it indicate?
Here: 1.4 mA
